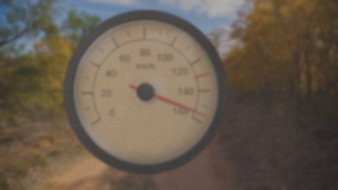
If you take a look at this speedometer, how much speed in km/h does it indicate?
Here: 155 km/h
